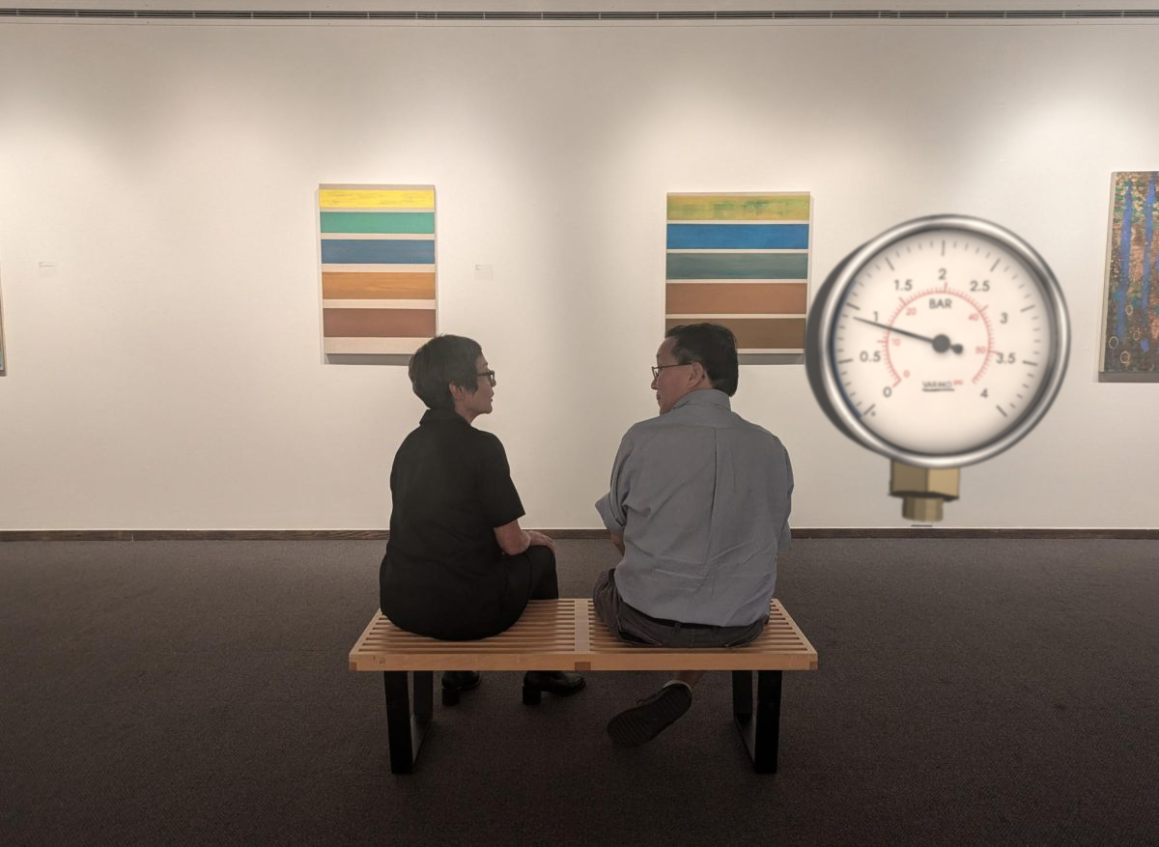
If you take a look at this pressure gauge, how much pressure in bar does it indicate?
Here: 0.9 bar
